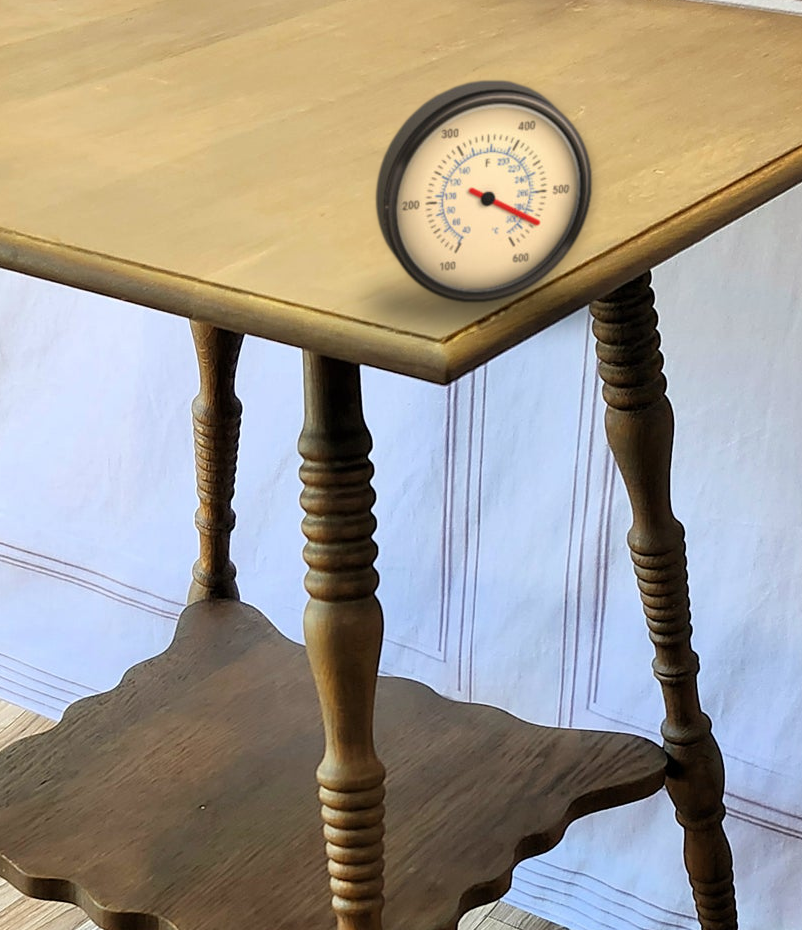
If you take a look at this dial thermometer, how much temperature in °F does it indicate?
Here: 550 °F
